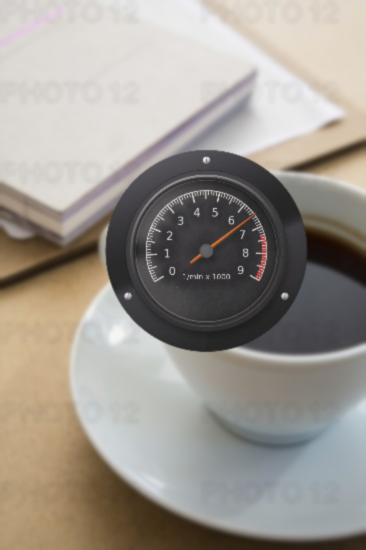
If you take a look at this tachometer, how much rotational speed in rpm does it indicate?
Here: 6500 rpm
